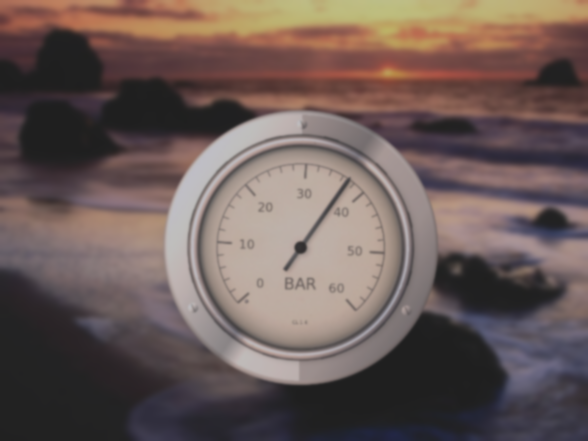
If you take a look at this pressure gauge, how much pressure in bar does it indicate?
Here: 37 bar
